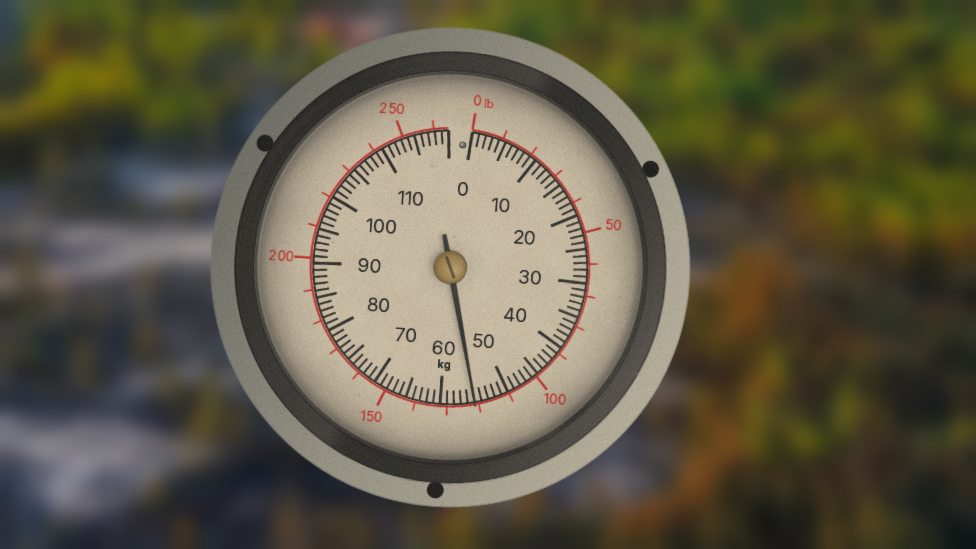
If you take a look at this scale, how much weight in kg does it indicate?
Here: 55 kg
